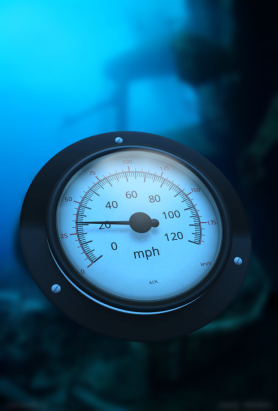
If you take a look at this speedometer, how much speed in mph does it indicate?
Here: 20 mph
